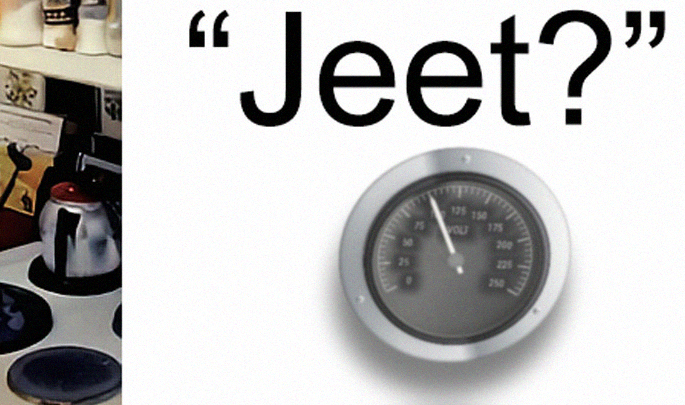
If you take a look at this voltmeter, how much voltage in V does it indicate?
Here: 100 V
